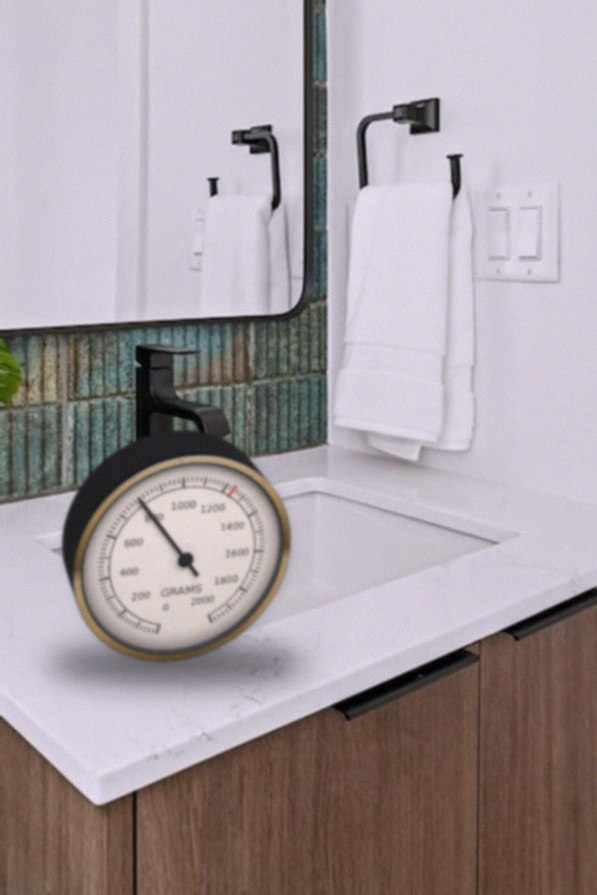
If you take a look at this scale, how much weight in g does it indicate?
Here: 800 g
